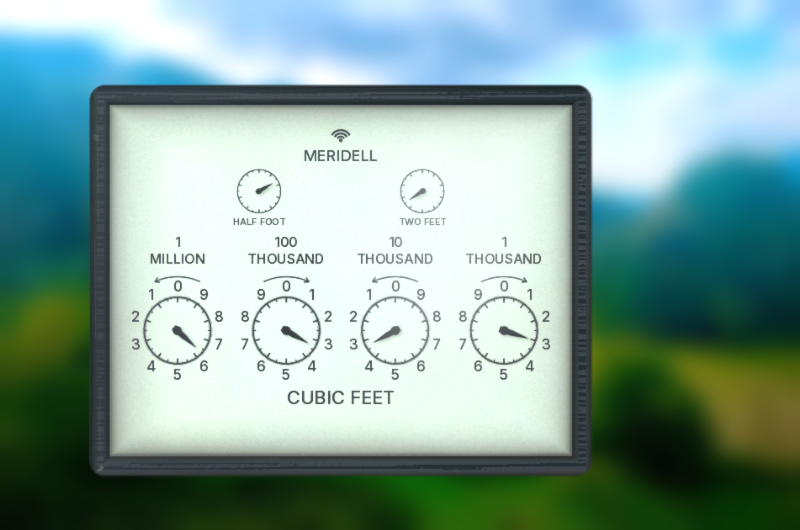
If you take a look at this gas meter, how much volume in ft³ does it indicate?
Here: 633300 ft³
